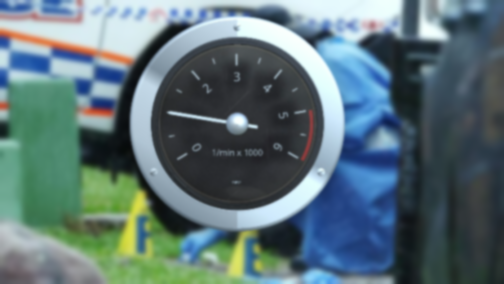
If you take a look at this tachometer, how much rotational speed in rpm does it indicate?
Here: 1000 rpm
